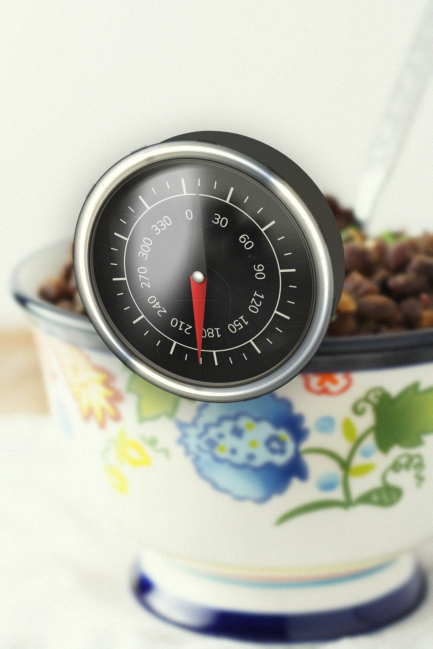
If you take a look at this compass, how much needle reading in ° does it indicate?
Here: 190 °
